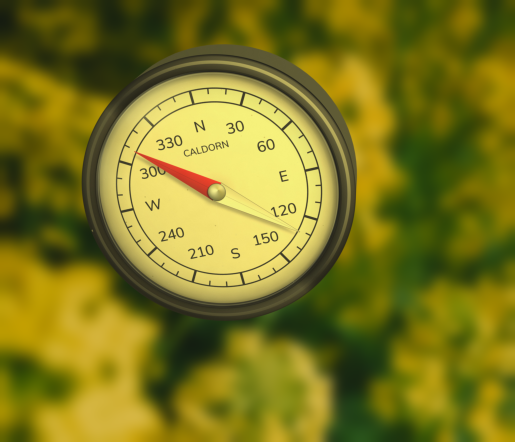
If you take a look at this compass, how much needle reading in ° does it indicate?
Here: 310 °
